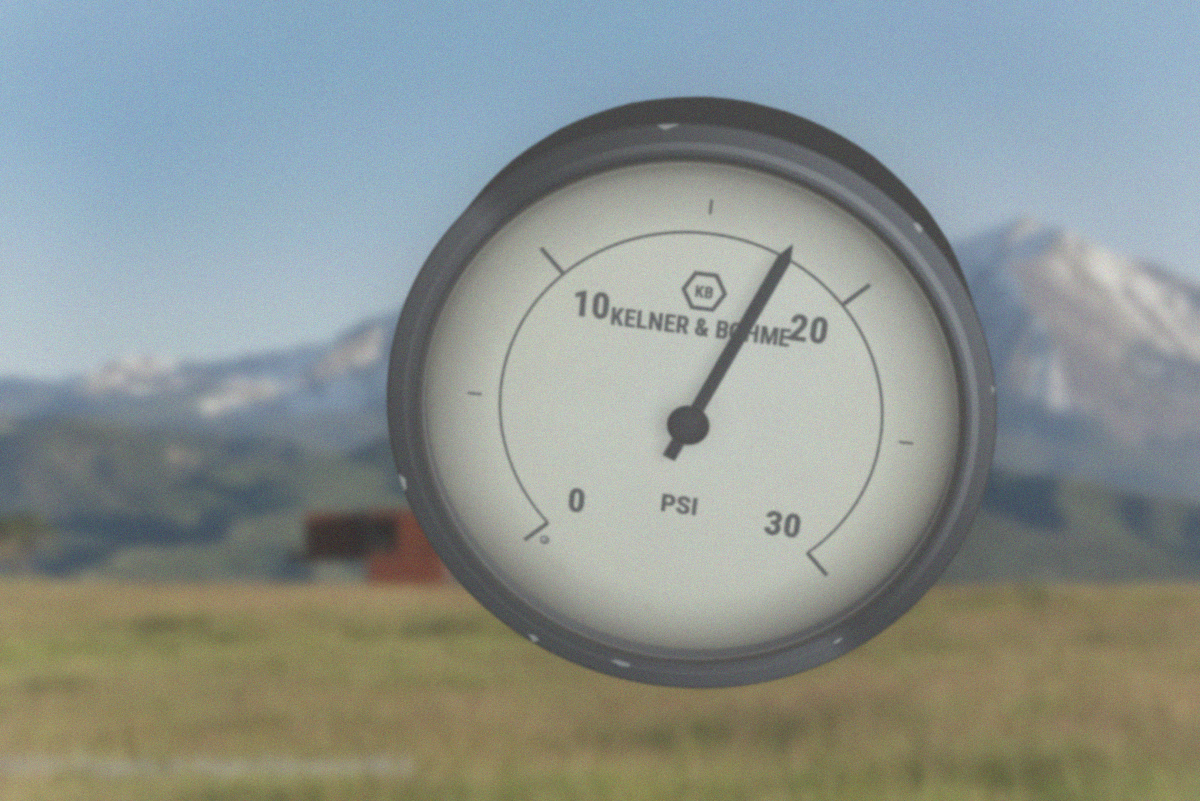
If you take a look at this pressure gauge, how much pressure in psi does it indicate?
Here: 17.5 psi
